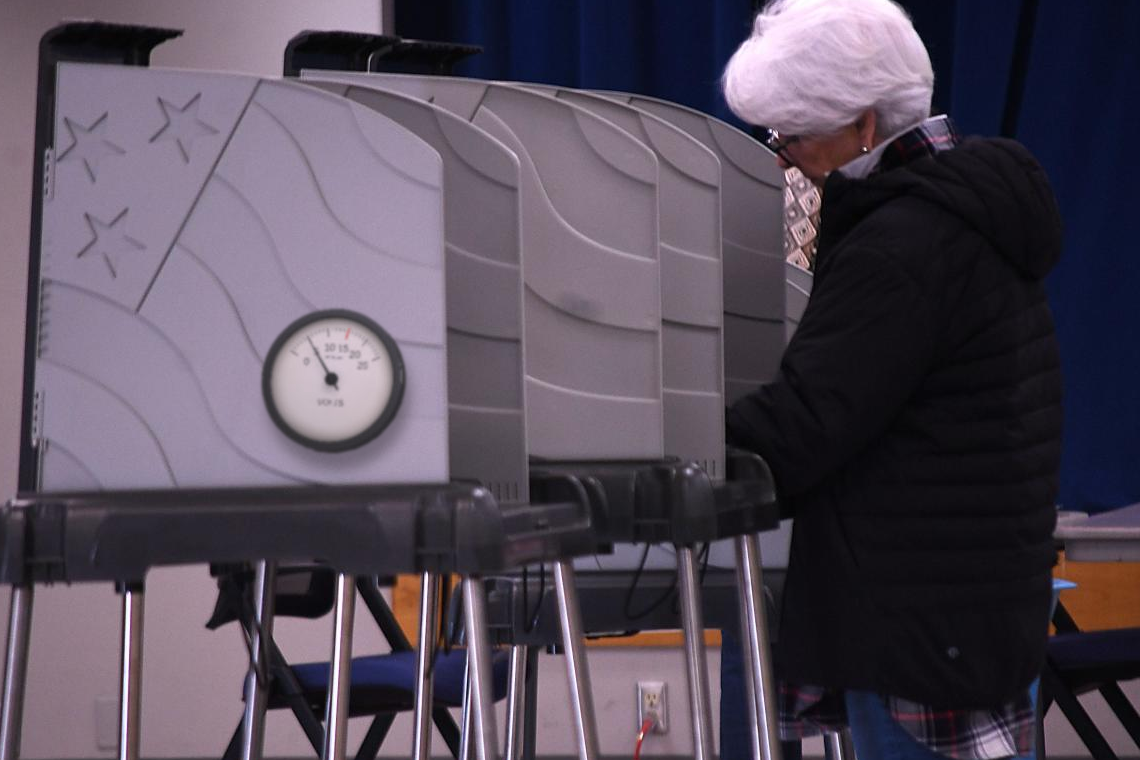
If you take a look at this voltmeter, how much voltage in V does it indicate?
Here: 5 V
